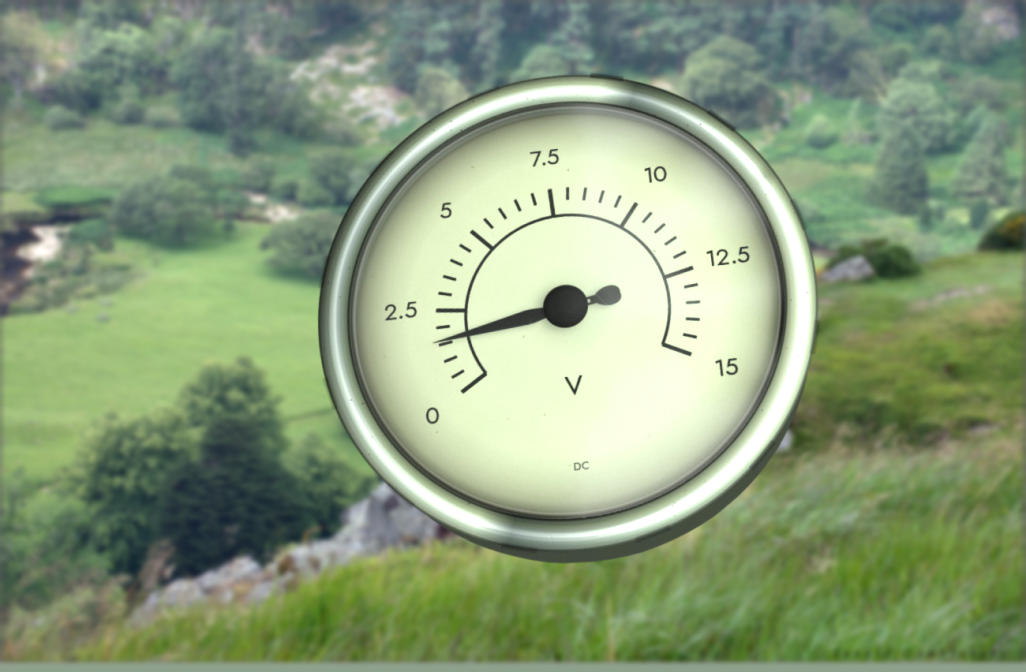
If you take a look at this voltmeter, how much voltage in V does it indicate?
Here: 1.5 V
